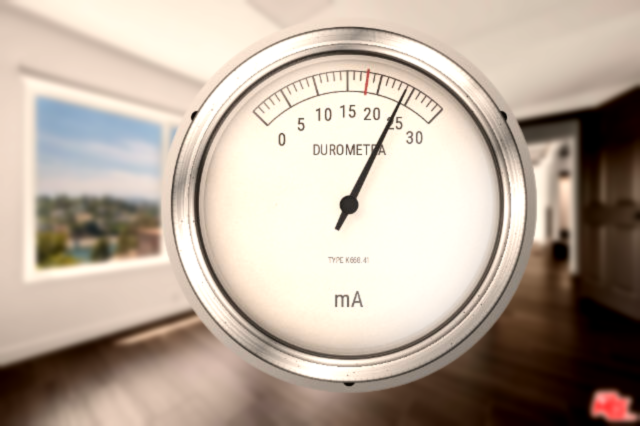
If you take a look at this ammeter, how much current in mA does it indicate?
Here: 24 mA
